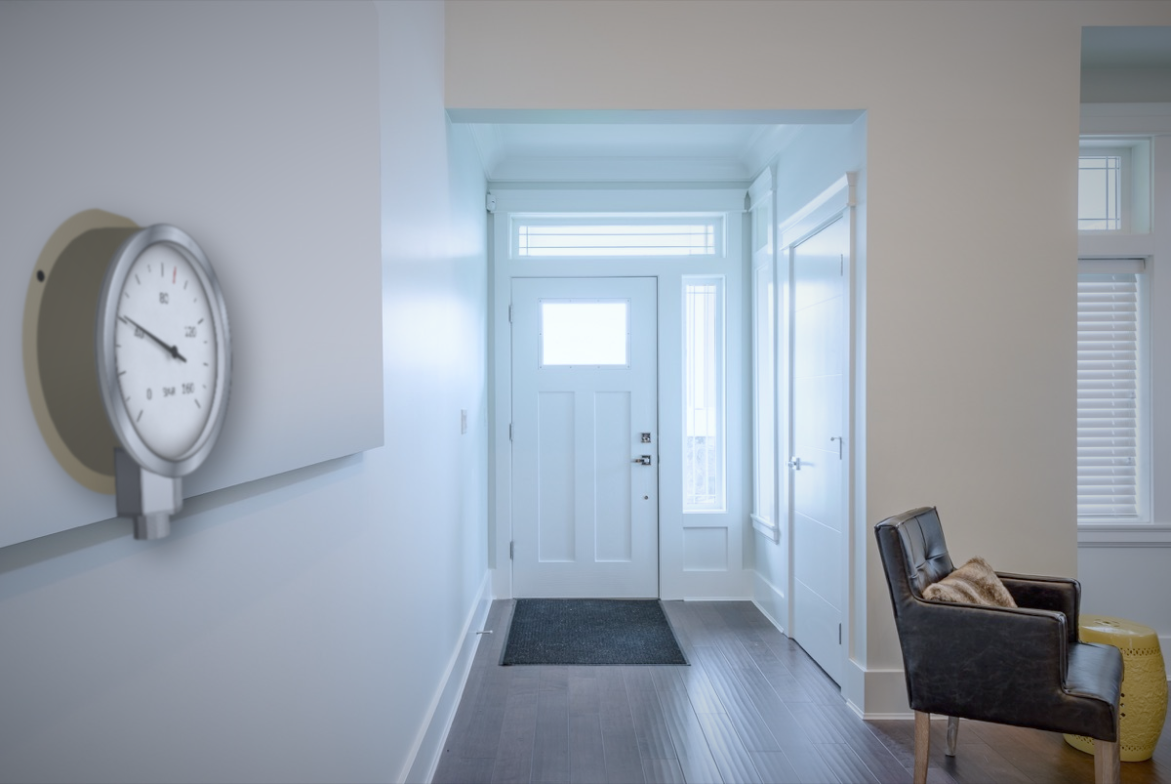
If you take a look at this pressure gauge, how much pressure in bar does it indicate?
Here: 40 bar
